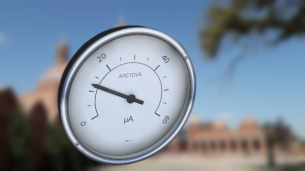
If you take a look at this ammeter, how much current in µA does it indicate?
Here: 12.5 µA
